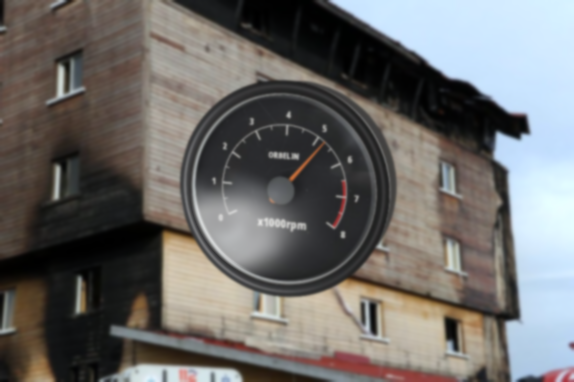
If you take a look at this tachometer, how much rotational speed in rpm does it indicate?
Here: 5250 rpm
